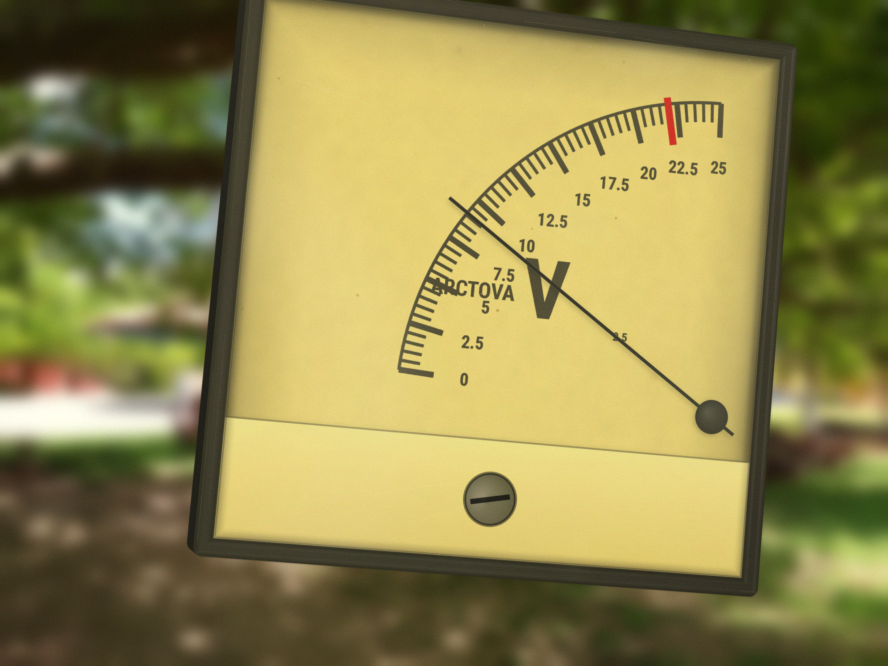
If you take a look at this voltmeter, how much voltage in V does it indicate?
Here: 9 V
